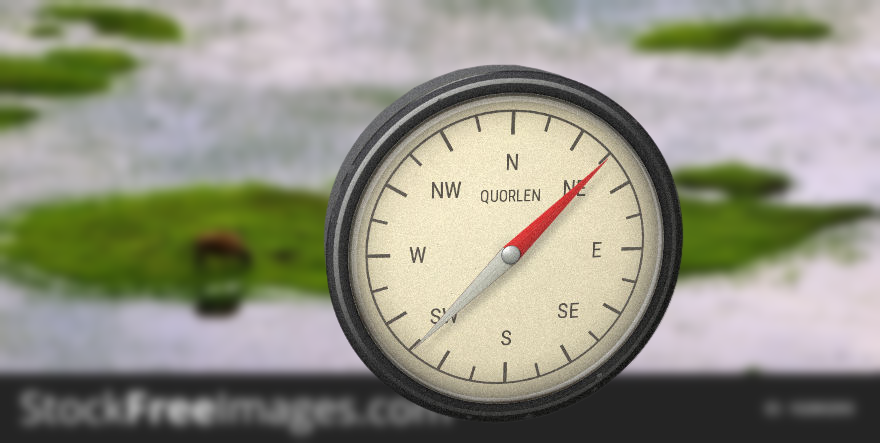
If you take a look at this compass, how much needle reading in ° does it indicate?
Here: 45 °
